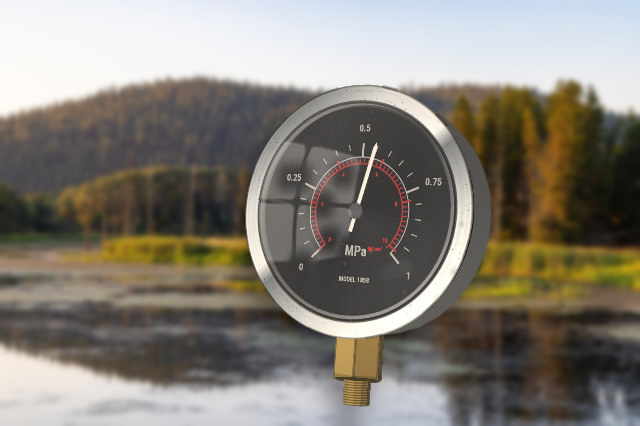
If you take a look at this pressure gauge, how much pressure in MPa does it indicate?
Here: 0.55 MPa
